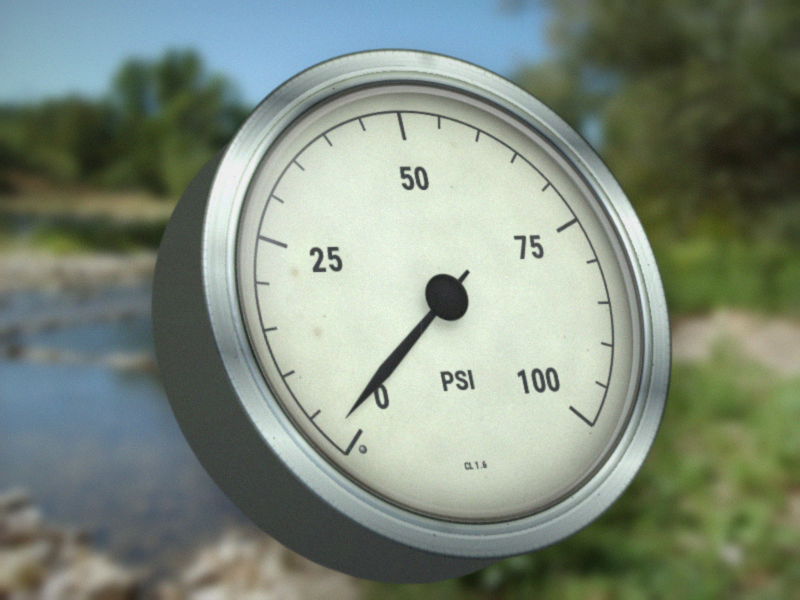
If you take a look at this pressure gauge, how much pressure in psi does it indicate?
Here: 2.5 psi
